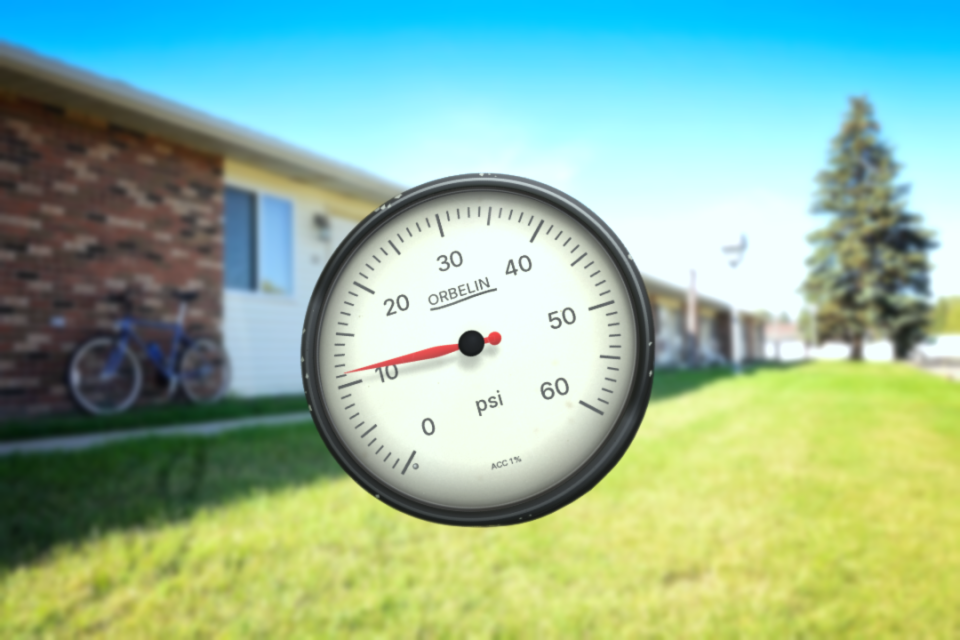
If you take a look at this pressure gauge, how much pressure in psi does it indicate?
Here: 11 psi
